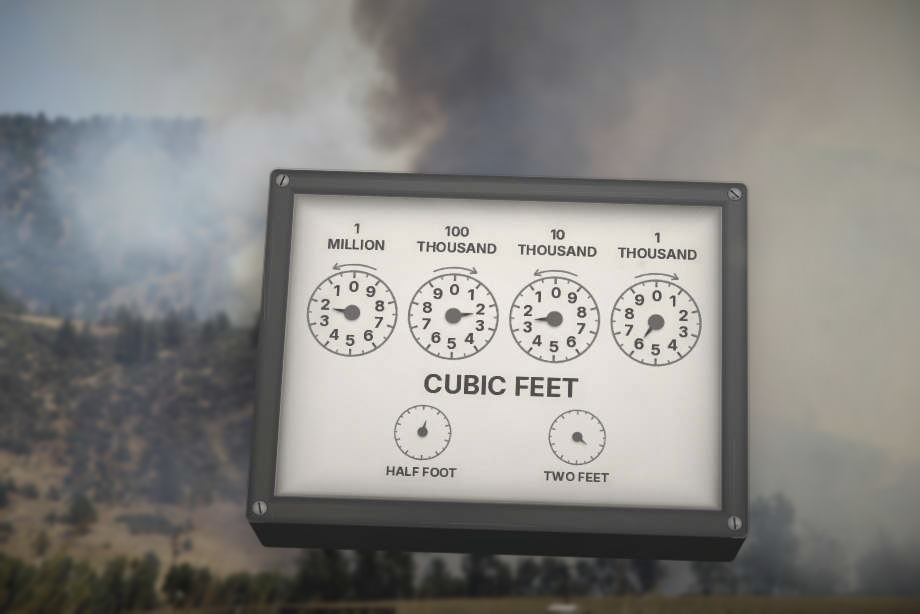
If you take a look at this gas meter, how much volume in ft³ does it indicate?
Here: 222600 ft³
